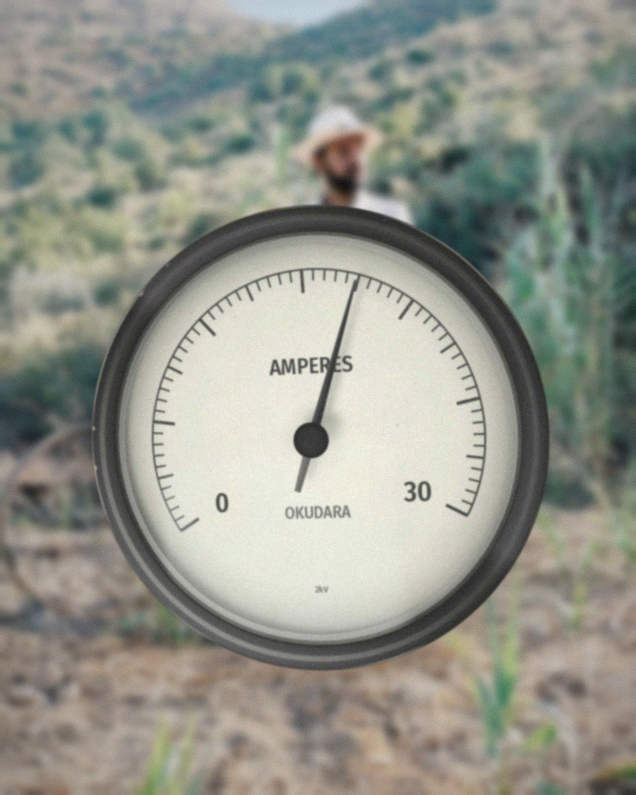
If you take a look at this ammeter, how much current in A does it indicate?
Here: 17.5 A
